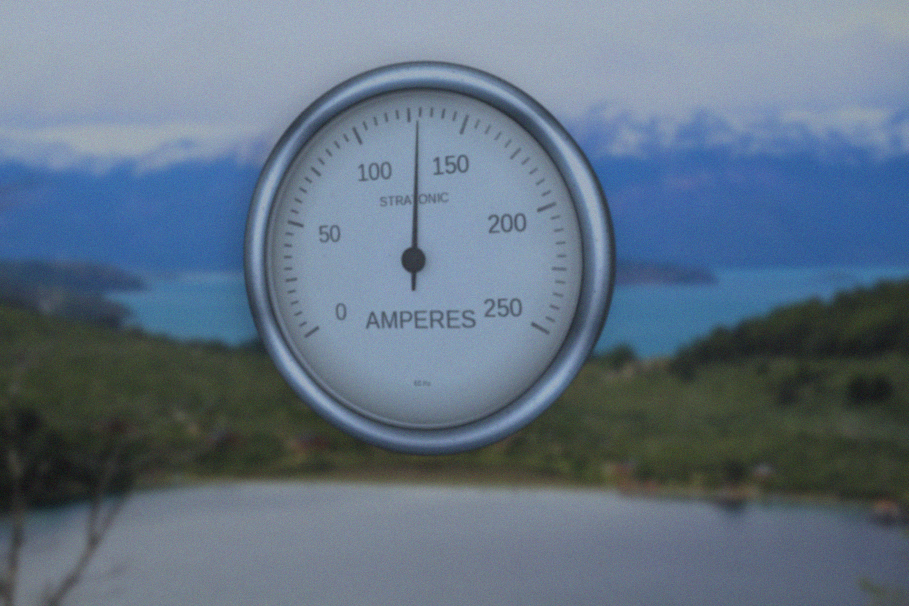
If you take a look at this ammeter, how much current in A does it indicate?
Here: 130 A
